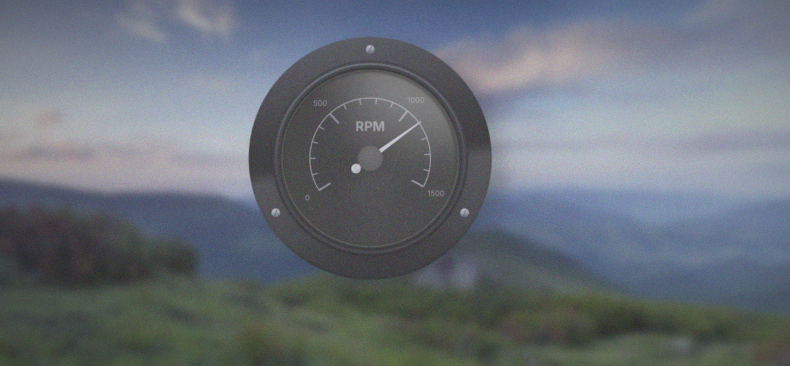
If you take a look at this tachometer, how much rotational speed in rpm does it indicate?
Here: 1100 rpm
